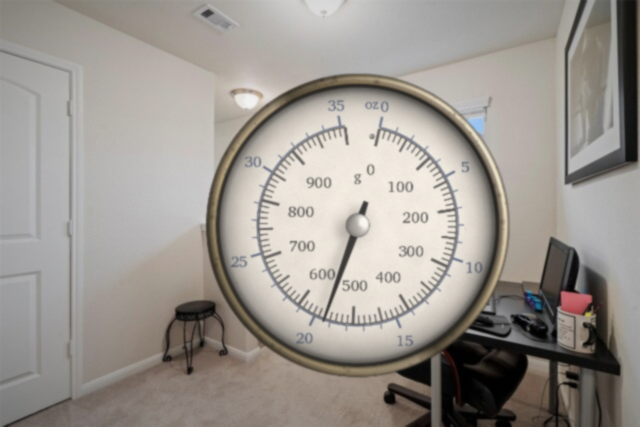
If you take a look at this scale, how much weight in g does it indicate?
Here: 550 g
